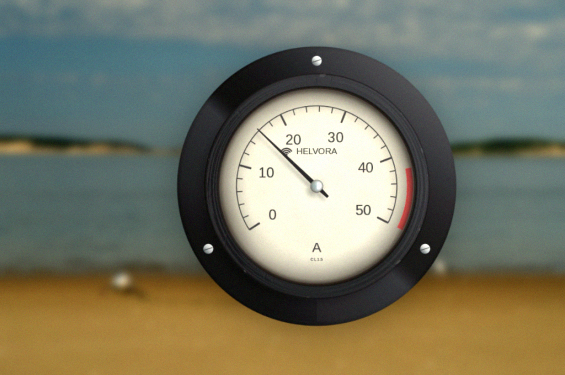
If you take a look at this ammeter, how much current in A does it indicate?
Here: 16 A
